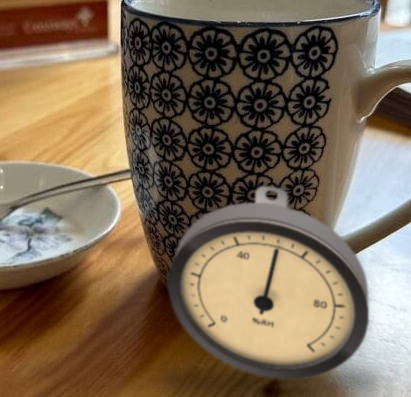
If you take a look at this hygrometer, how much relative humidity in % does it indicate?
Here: 52 %
